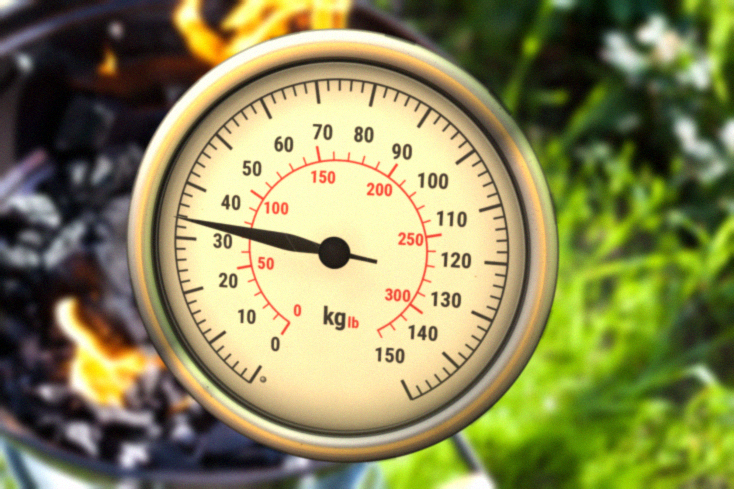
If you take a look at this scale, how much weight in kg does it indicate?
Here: 34 kg
